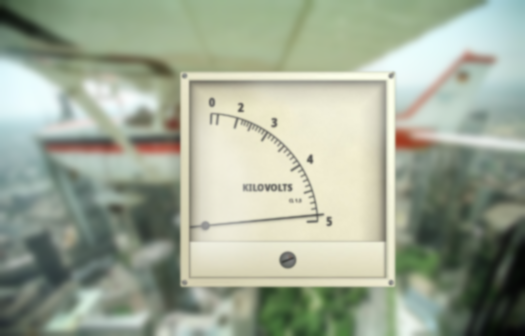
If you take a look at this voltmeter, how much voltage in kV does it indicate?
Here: 4.9 kV
